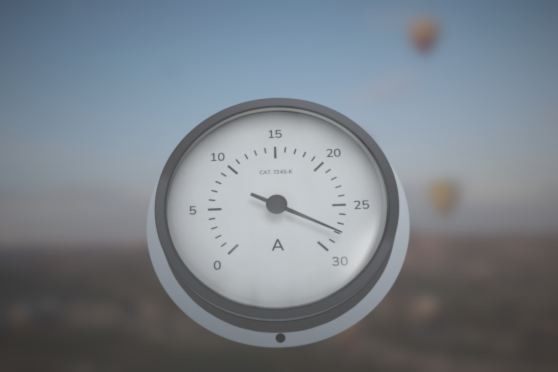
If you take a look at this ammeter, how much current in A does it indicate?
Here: 28 A
